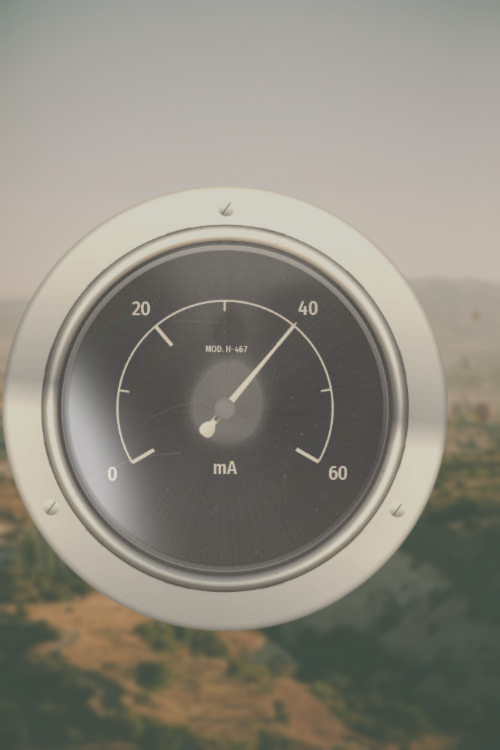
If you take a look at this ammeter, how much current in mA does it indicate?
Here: 40 mA
